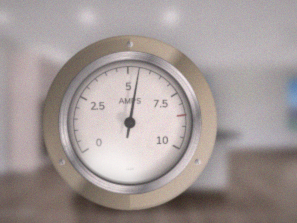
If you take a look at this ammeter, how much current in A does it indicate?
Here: 5.5 A
